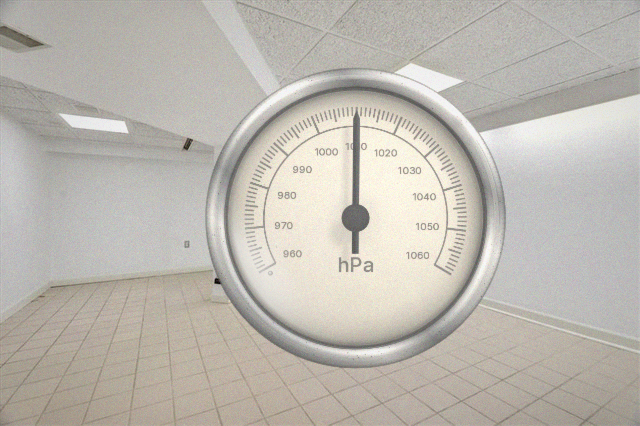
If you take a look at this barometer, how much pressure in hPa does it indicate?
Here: 1010 hPa
